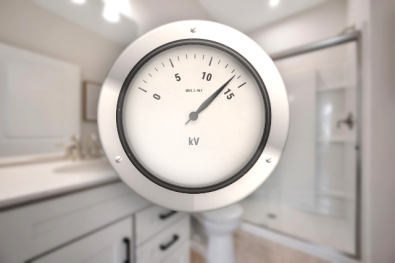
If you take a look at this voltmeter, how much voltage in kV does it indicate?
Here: 13.5 kV
